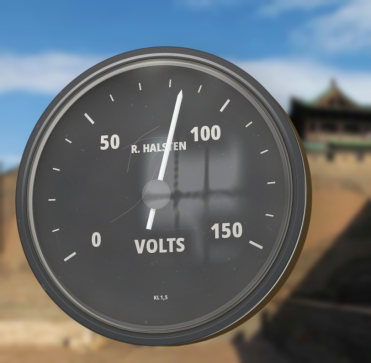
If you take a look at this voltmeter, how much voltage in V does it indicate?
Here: 85 V
